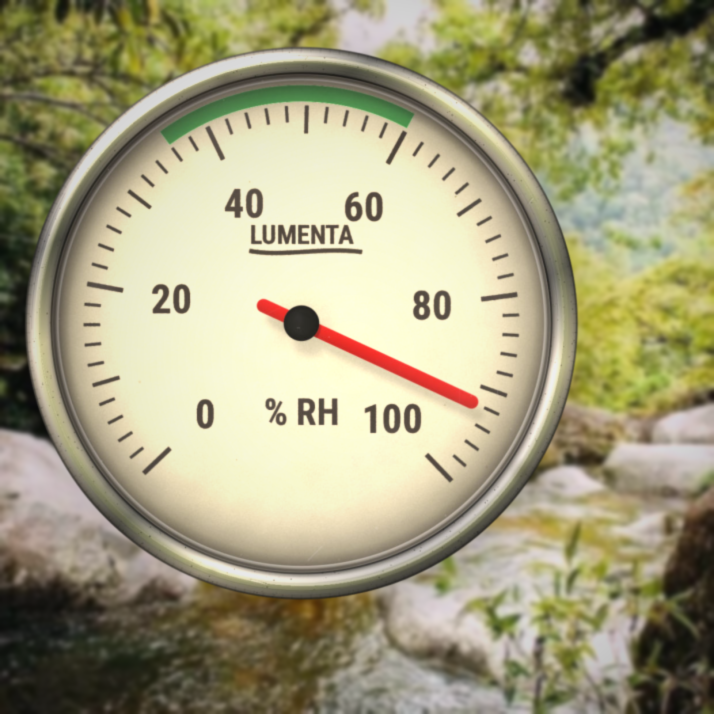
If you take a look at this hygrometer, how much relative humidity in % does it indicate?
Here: 92 %
